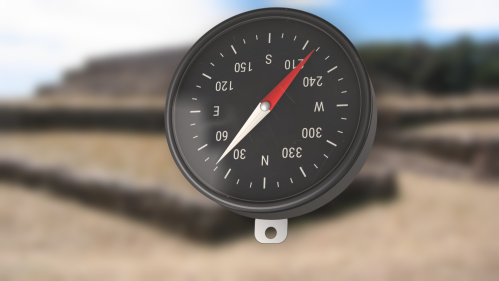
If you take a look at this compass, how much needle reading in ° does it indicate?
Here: 220 °
